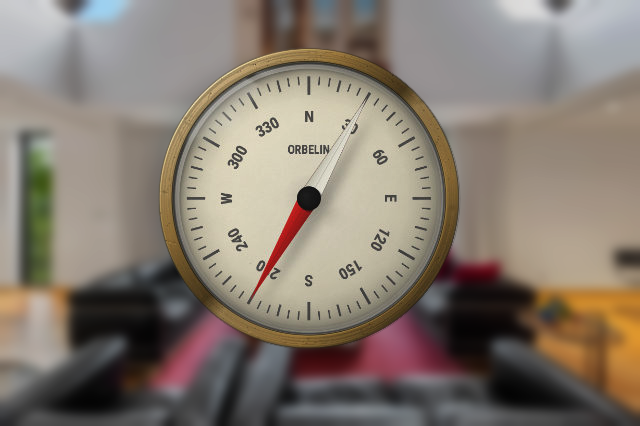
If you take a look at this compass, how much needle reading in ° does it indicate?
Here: 210 °
